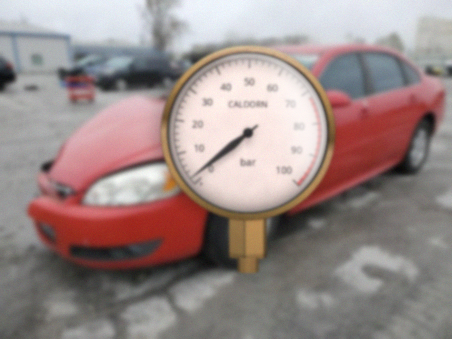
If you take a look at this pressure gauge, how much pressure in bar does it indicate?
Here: 2 bar
